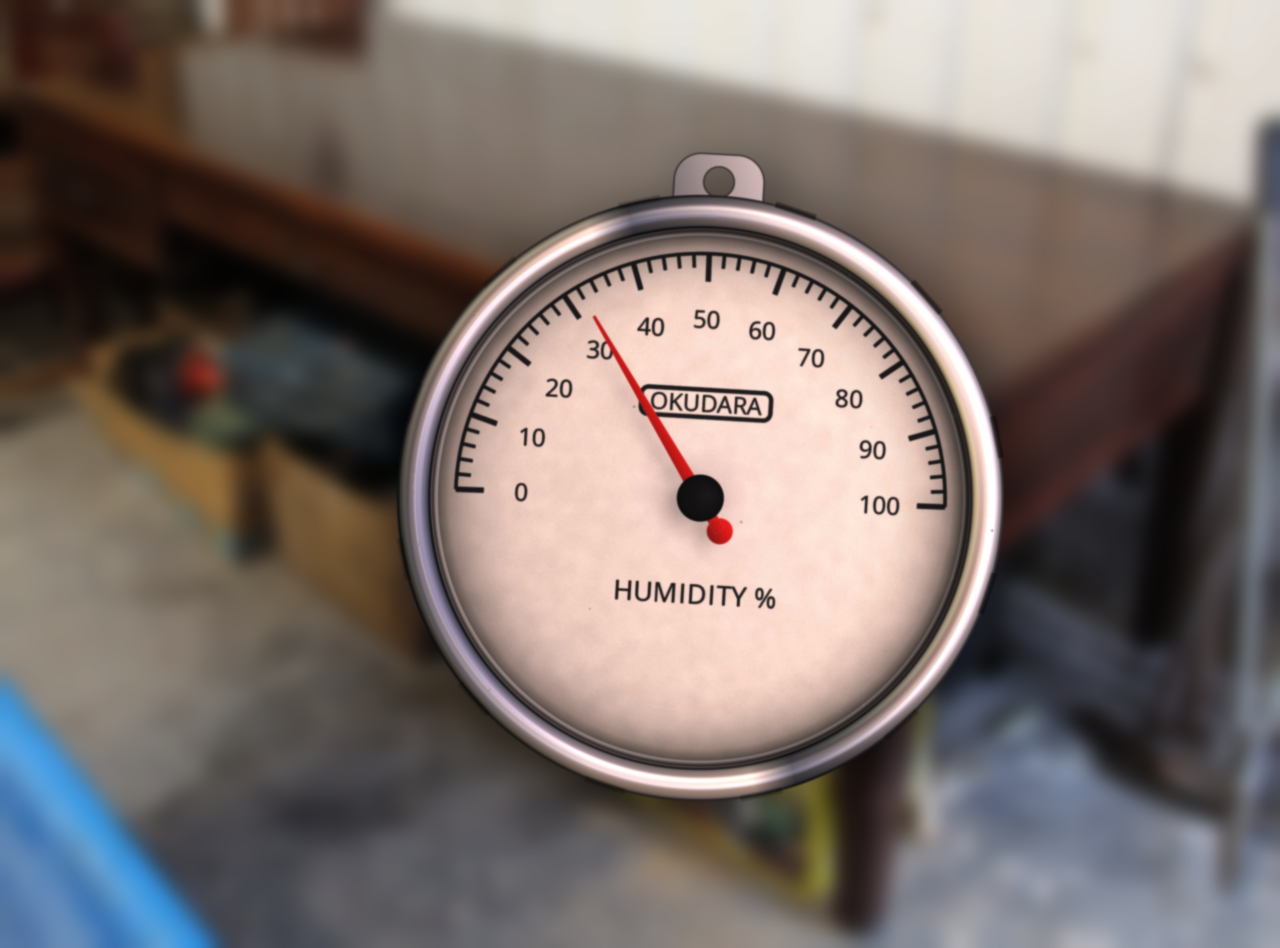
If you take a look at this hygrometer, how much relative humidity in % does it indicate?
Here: 32 %
